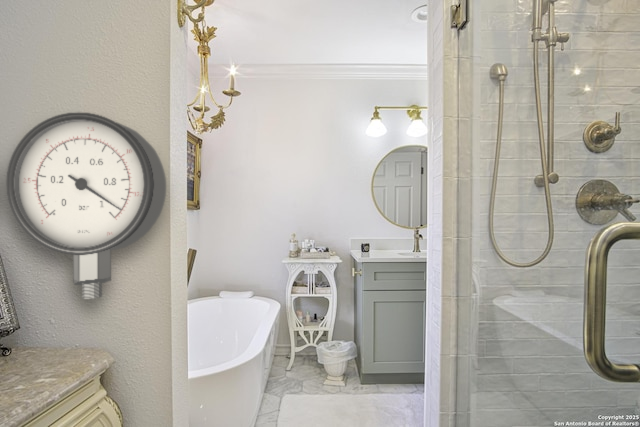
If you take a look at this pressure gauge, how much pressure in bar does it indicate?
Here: 0.95 bar
